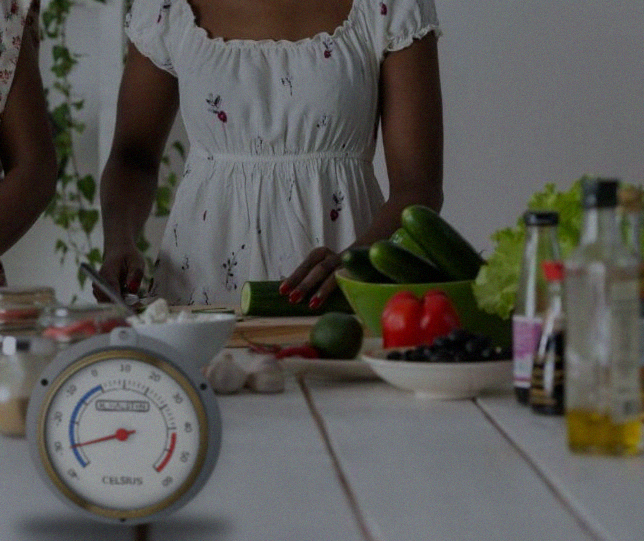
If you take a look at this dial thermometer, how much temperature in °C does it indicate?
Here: -30 °C
